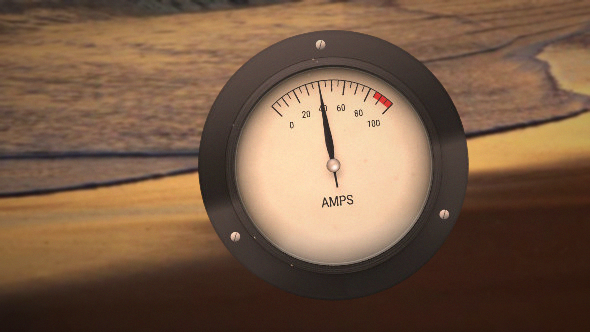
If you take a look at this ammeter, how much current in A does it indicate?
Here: 40 A
